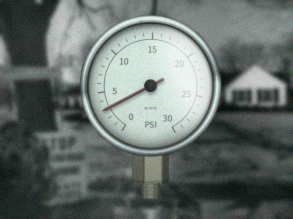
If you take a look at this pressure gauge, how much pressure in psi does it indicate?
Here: 3 psi
